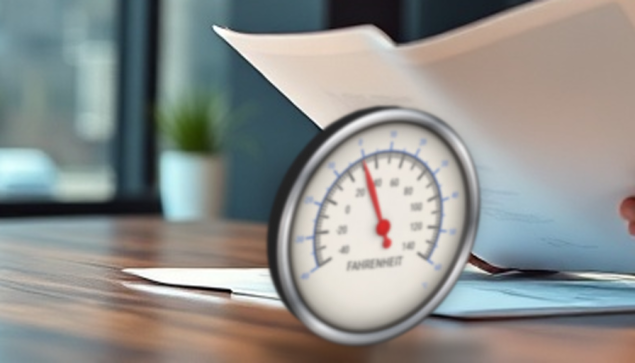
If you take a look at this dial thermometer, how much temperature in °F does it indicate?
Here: 30 °F
